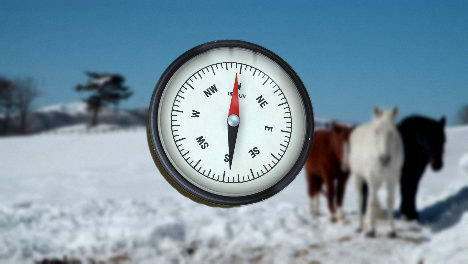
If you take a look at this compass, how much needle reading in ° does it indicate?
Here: 355 °
